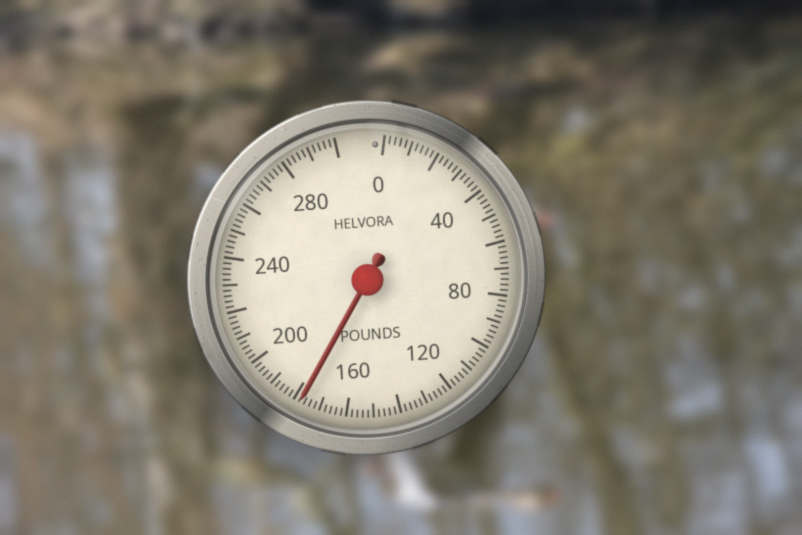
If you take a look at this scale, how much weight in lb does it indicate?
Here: 178 lb
